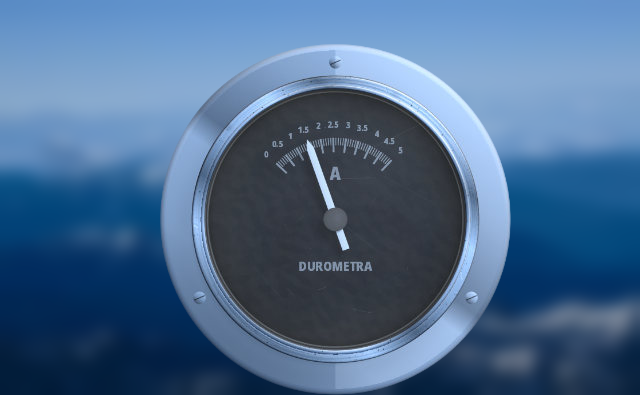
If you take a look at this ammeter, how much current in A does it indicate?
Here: 1.5 A
